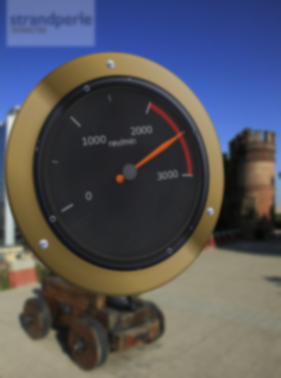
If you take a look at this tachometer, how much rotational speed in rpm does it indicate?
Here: 2500 rpm
